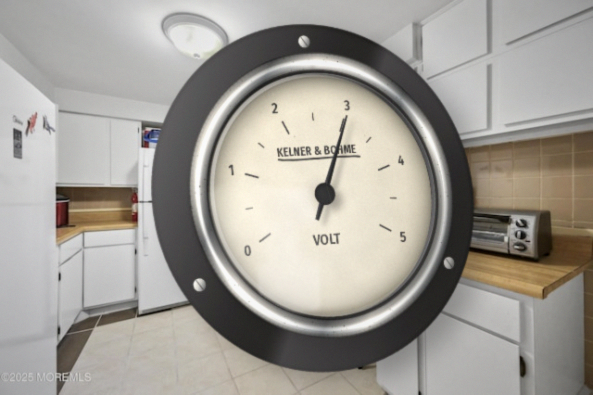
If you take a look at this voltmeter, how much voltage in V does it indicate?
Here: 3 V
